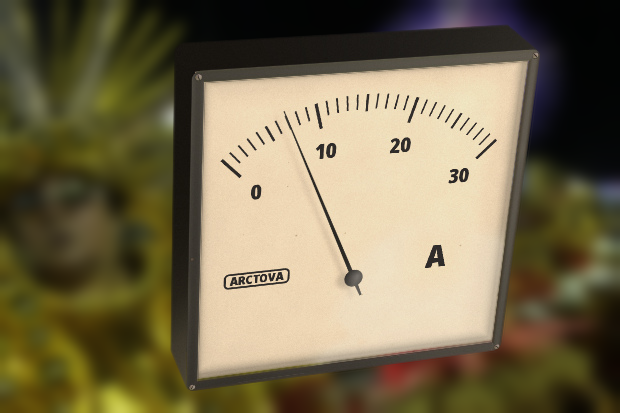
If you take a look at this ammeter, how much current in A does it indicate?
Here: 7 A
